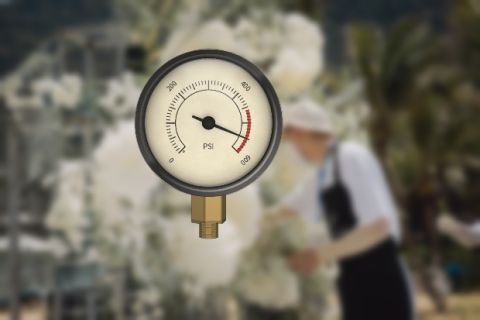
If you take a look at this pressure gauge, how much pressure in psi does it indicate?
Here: 550 psi
